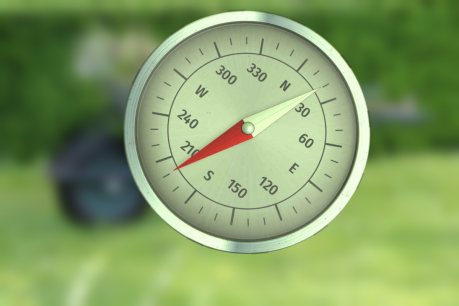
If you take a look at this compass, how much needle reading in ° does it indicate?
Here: 200 °
